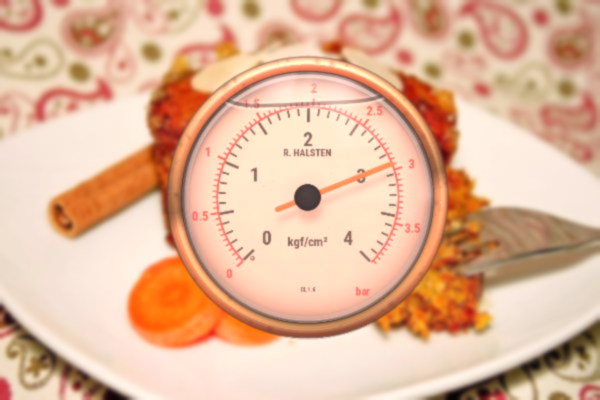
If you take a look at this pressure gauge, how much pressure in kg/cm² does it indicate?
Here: 3 kg/cm²
